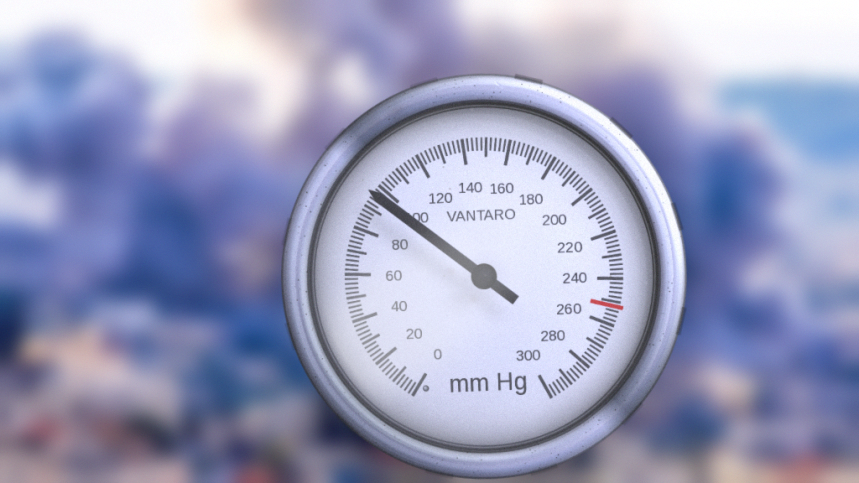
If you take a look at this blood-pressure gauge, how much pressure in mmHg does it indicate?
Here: 96 mmHg
